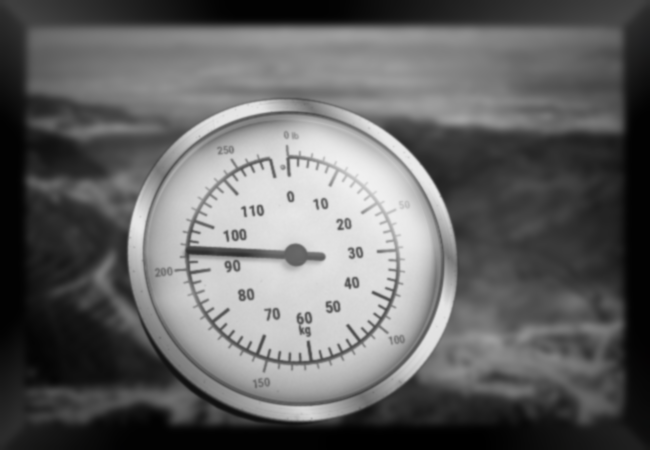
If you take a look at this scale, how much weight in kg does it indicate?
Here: 94 kg
